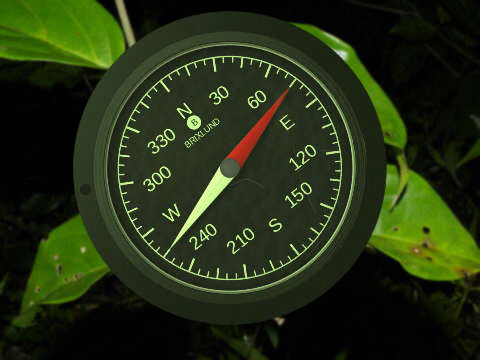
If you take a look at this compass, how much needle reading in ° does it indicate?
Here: 75 °
